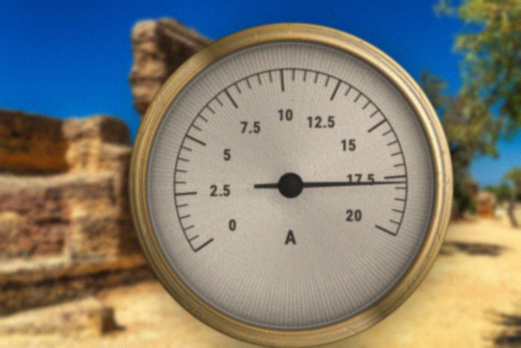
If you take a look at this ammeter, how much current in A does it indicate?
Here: 17.75 A
